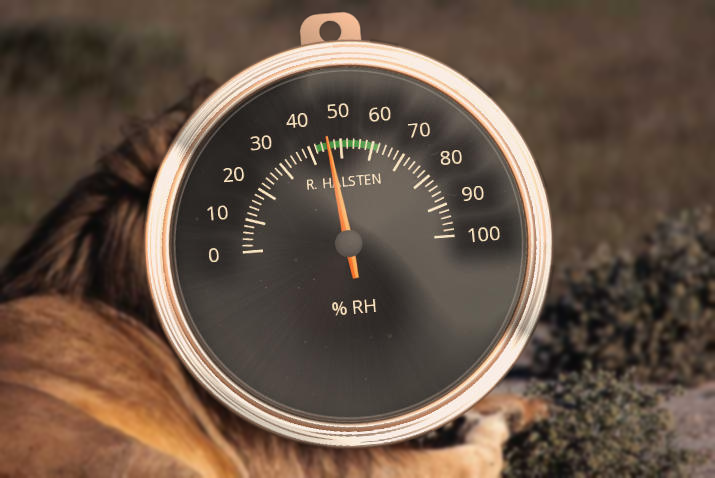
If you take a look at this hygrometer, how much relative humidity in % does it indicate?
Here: 46 %
